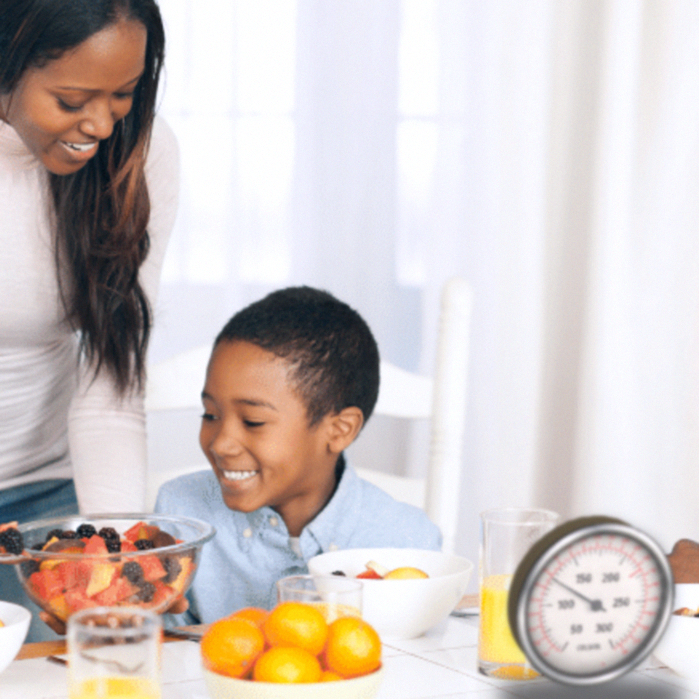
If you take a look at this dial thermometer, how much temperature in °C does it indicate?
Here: 125 °C
